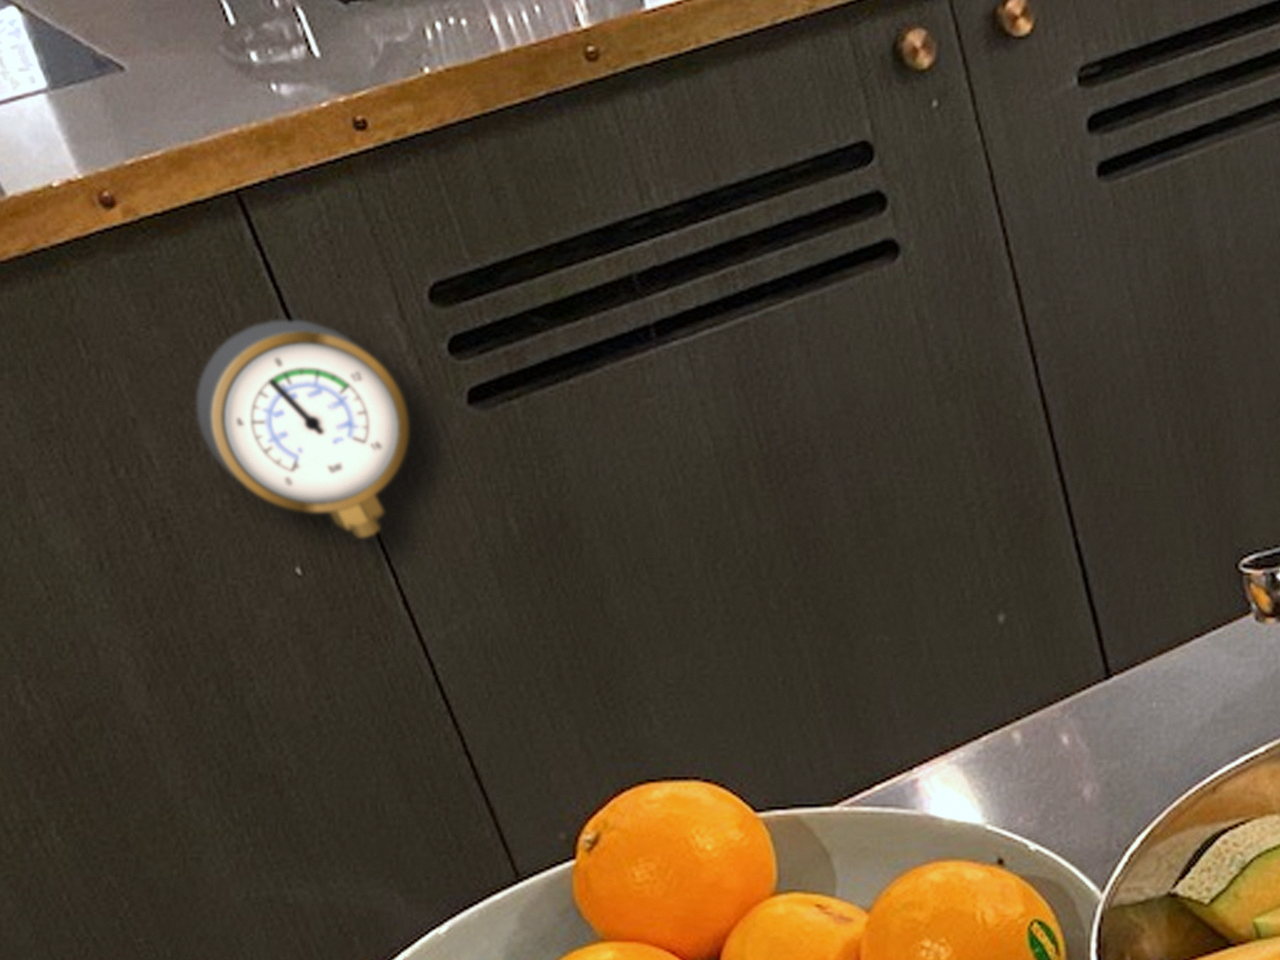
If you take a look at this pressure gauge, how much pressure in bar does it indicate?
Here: 7 bar
